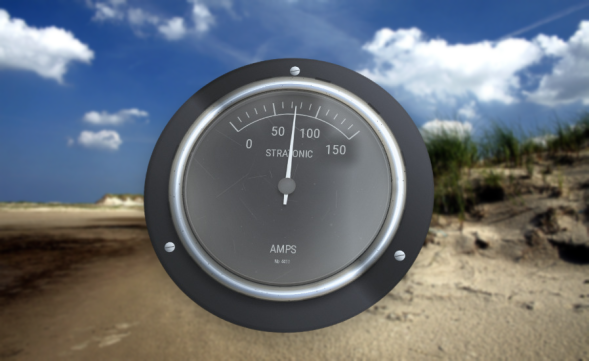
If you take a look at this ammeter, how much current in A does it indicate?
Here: 75 A
